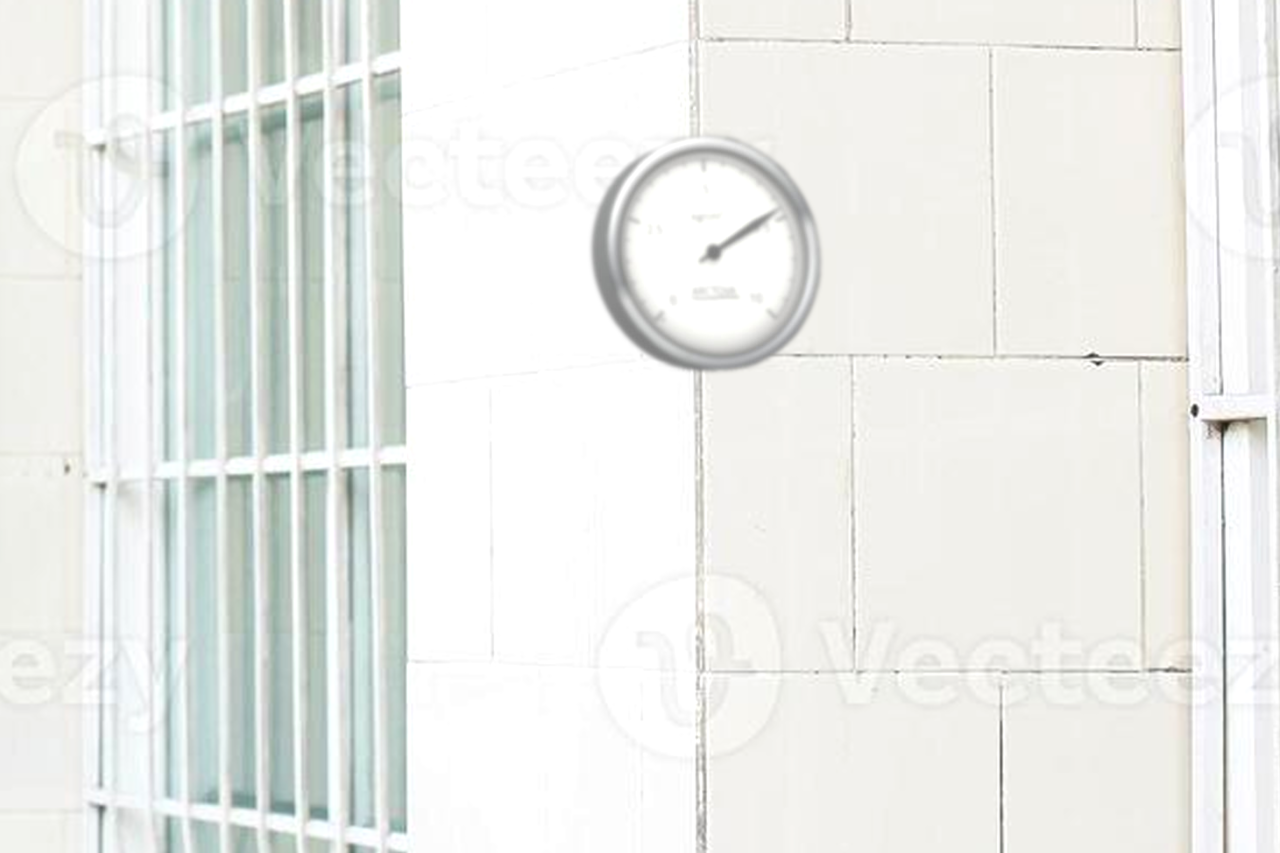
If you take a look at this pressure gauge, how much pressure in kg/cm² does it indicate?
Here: 7.25 kg/cm²
